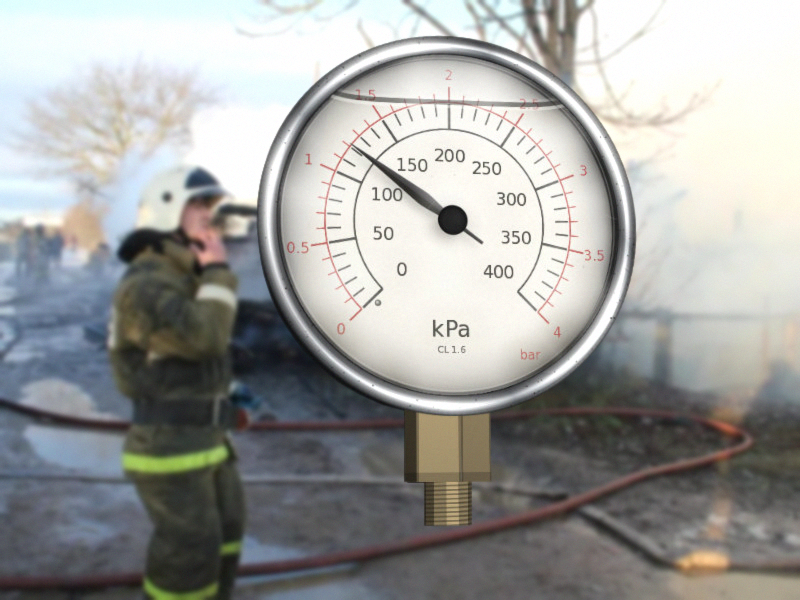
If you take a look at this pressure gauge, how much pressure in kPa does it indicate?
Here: 120 kPa
